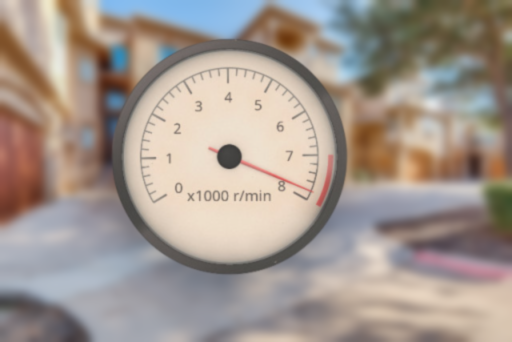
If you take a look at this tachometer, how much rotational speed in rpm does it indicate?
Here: 7800 rpm
